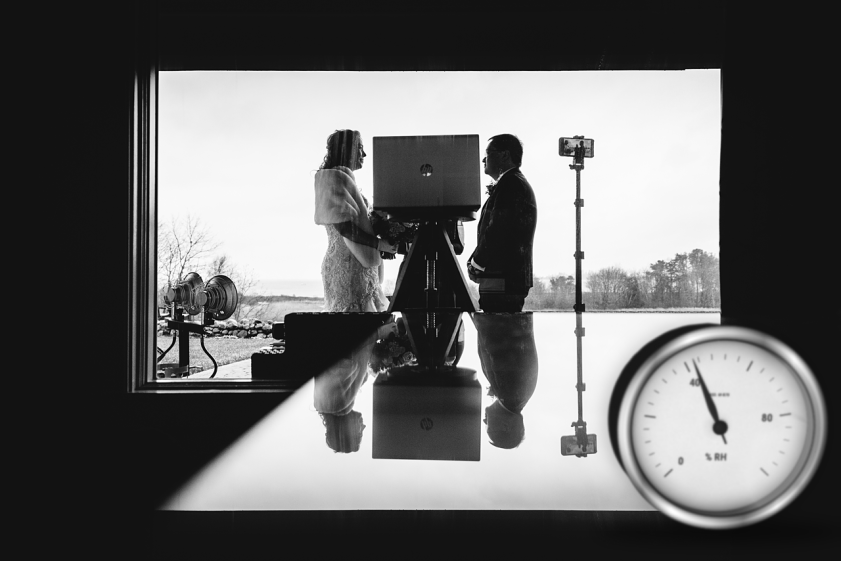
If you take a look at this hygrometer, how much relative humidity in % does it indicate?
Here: 42 %
